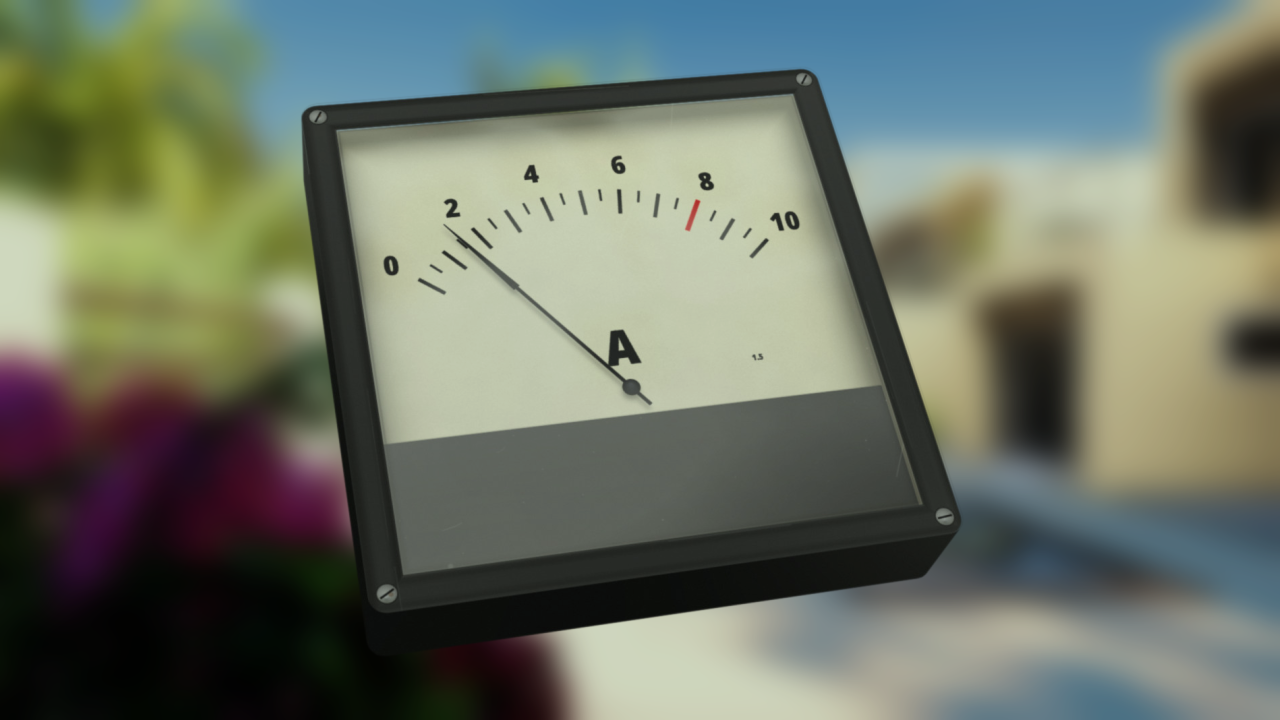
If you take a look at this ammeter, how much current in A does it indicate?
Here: 1.5 A
